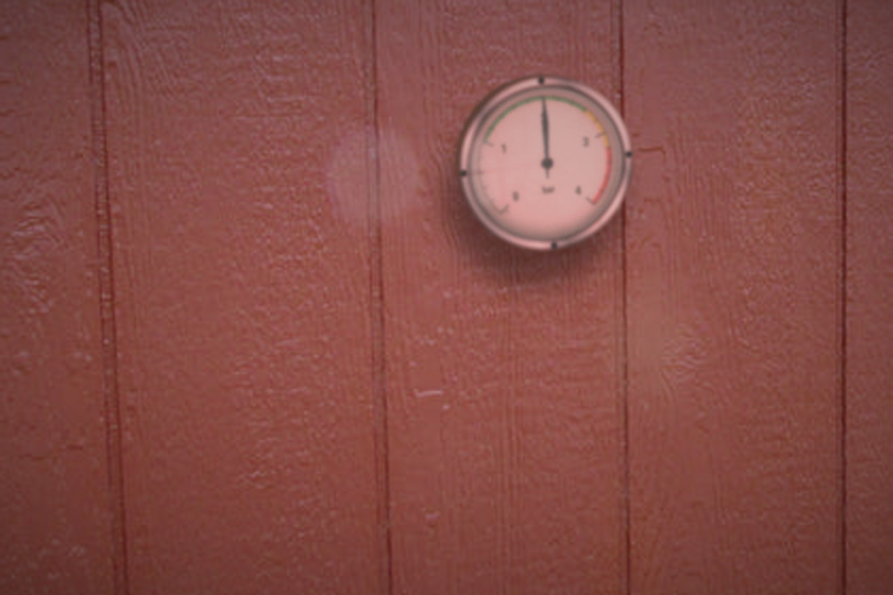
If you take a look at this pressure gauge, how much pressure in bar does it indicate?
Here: 2 bar
